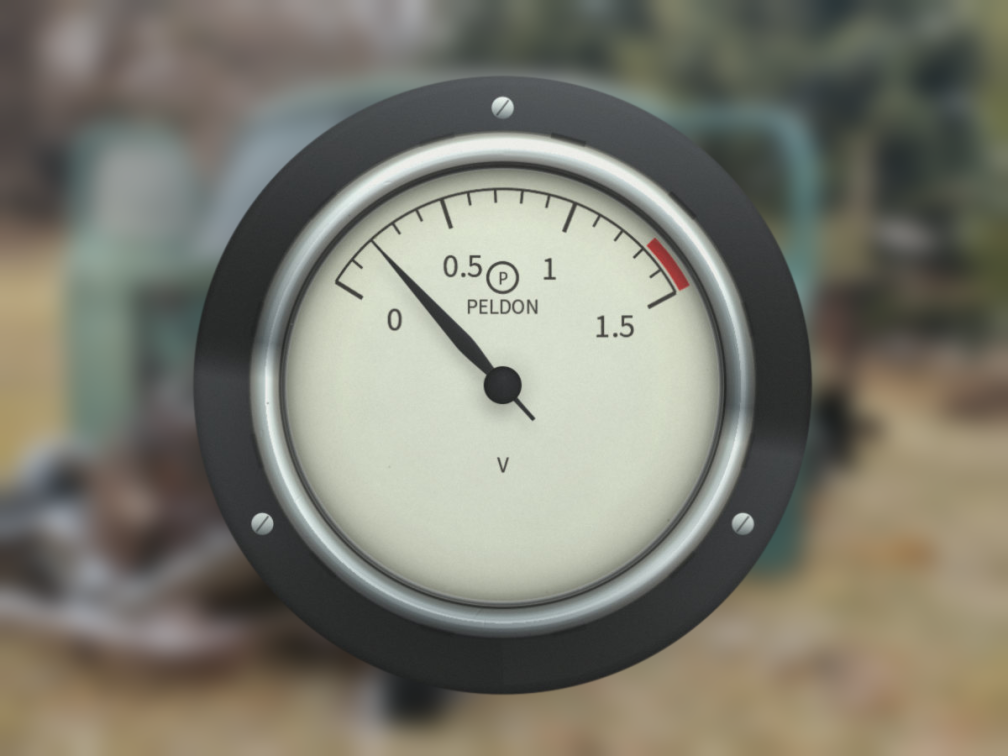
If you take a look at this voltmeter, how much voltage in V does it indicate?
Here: 0.2 V
